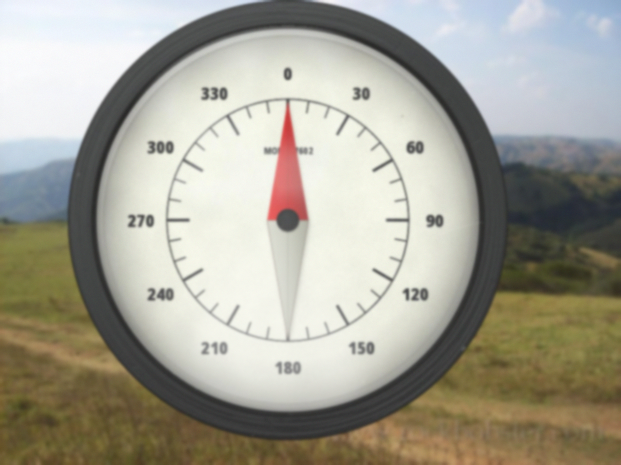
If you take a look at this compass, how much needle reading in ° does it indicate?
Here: 0 °
